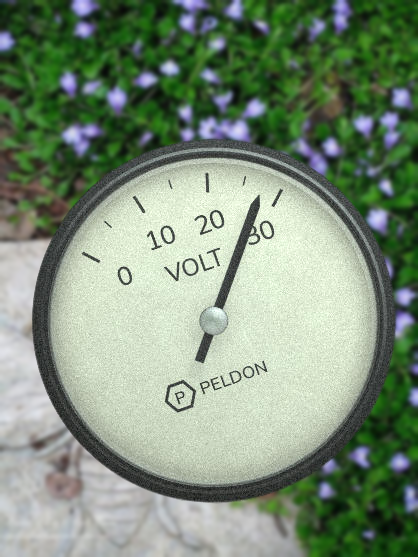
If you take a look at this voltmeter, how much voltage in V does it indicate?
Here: 27.5 V
